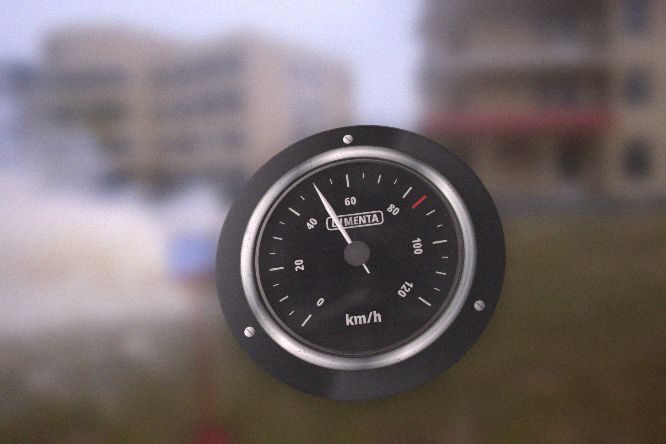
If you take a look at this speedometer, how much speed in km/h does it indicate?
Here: 50 km/h
